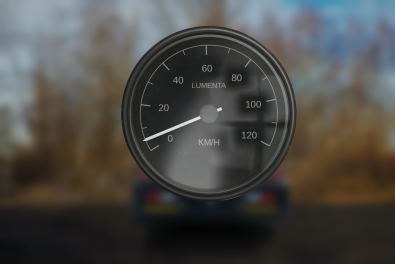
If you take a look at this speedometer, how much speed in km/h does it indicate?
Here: 5 km/h
